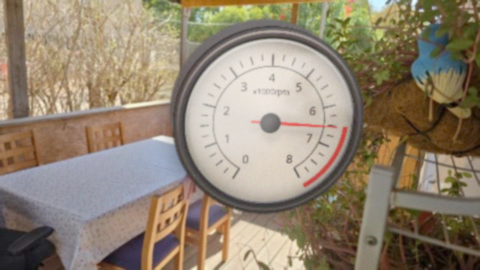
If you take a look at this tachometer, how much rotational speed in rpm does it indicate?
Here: 6500 rpm
